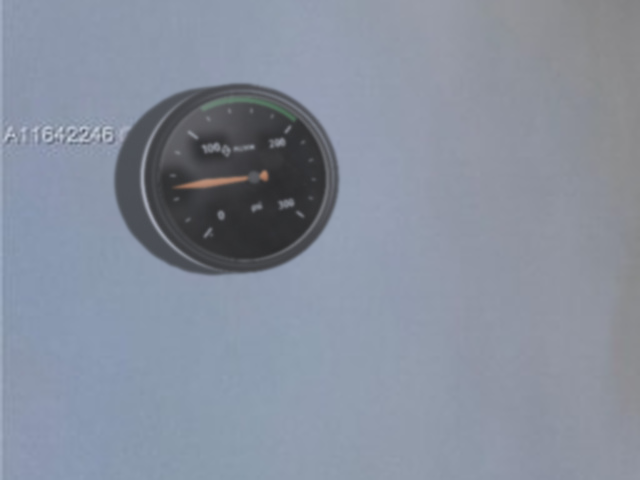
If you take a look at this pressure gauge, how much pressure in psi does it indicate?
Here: 50 psi
